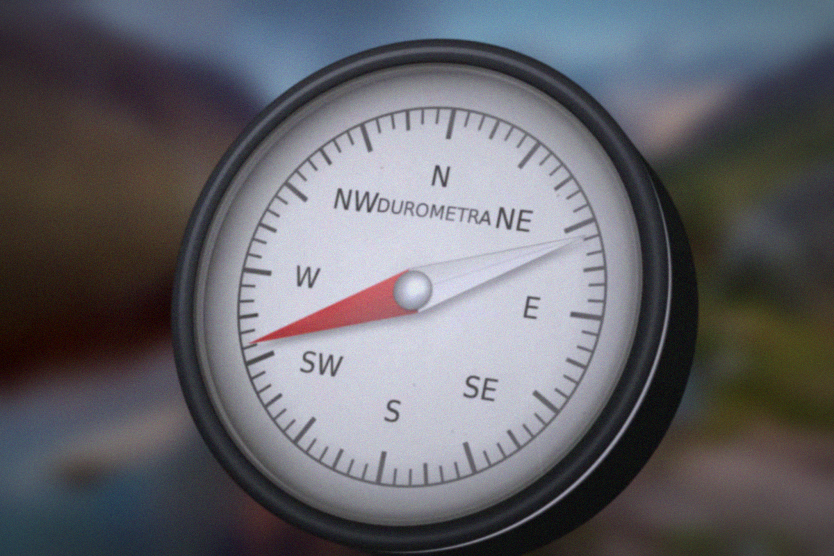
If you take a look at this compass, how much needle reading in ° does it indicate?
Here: 245 °
